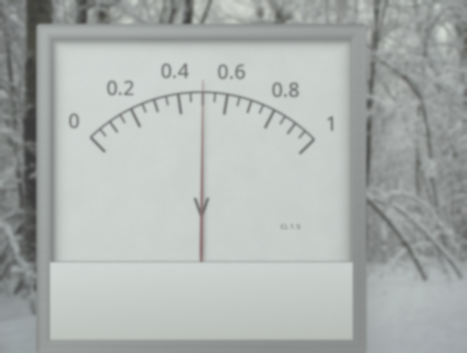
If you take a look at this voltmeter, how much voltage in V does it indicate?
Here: 0.5 V
